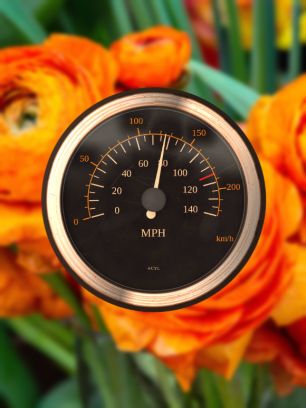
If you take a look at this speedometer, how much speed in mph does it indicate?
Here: 77.5 mph
